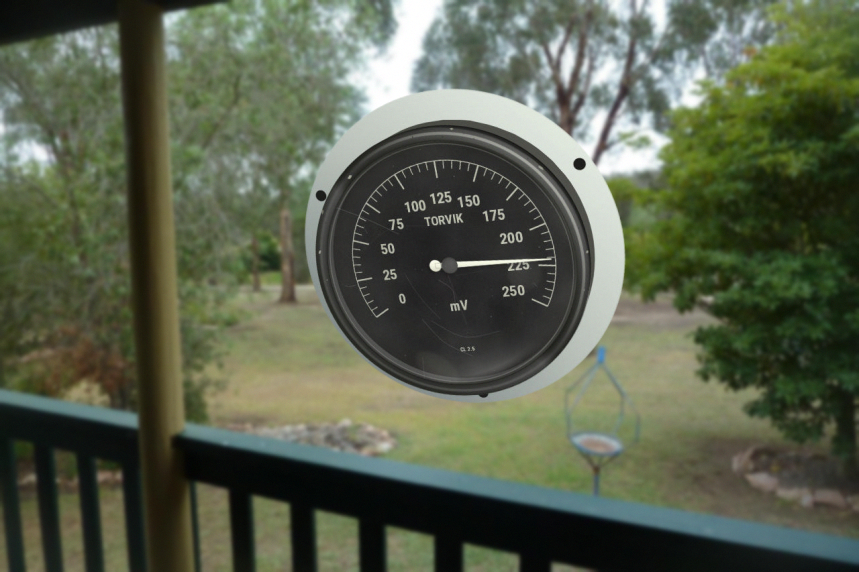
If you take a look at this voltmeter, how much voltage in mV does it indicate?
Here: 220 mV
